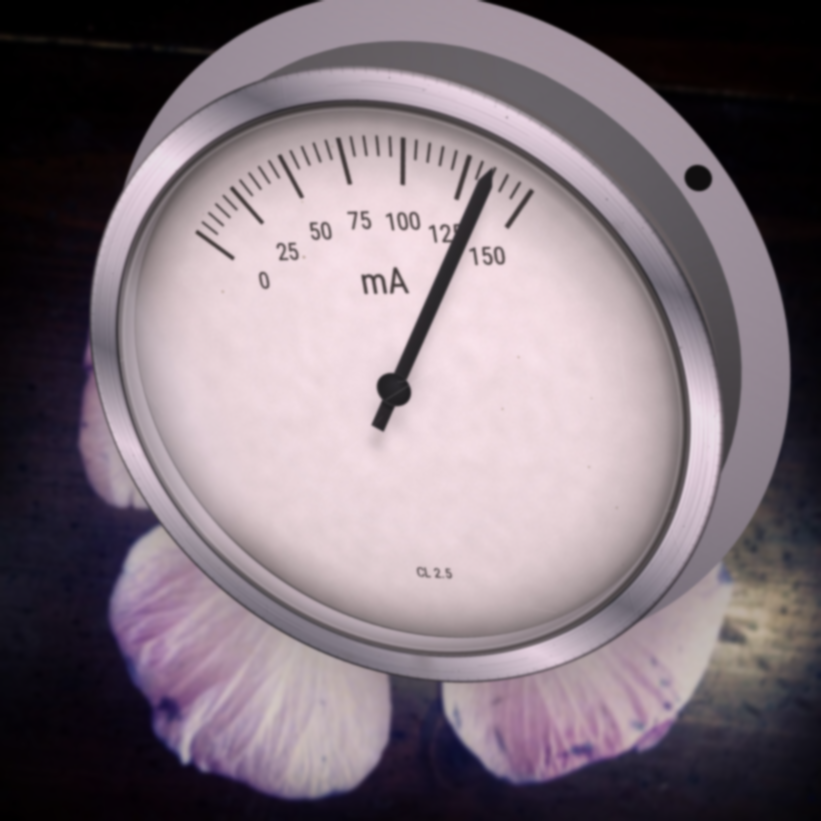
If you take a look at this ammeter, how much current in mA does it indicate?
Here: 135 mA
